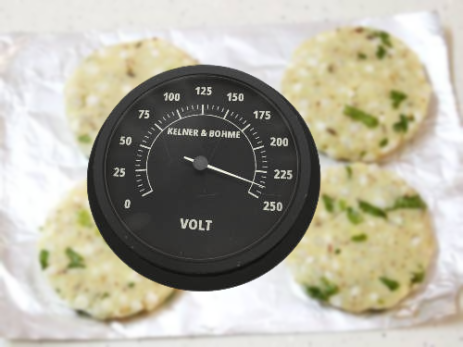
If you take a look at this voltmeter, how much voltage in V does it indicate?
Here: 240 V
